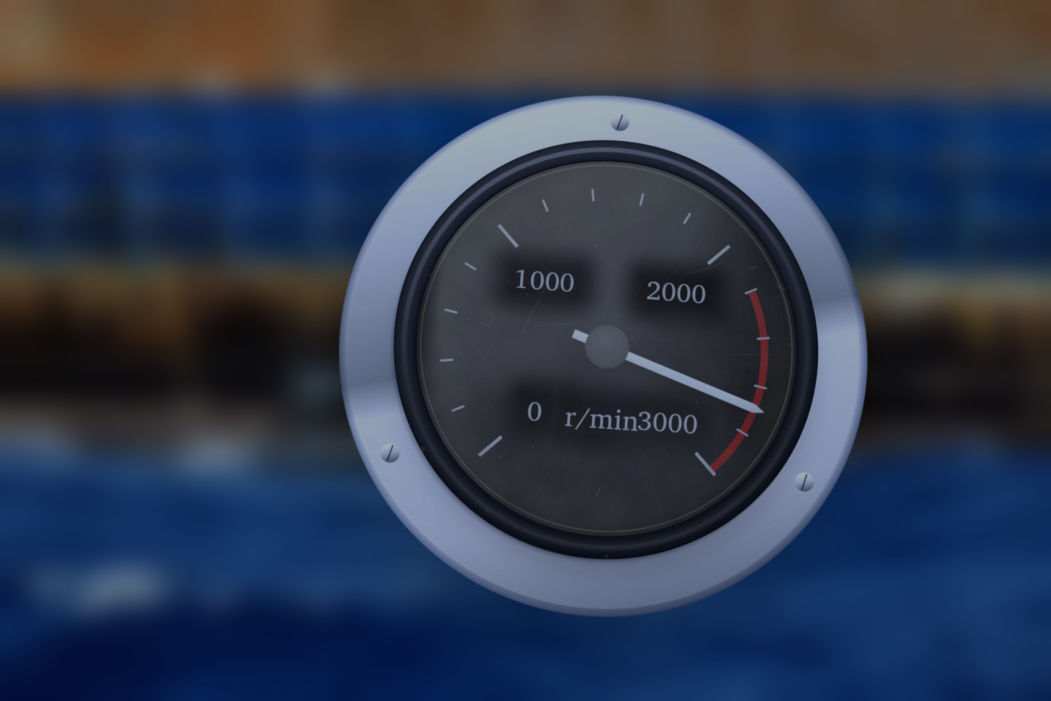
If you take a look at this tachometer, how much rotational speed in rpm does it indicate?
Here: 2700 rpm
